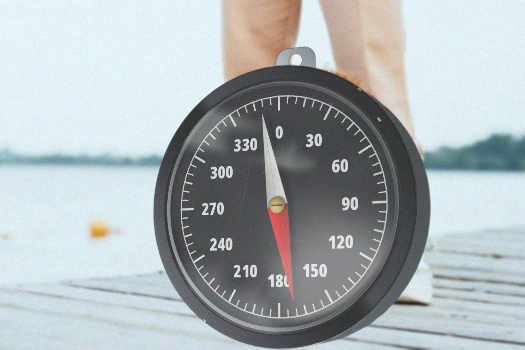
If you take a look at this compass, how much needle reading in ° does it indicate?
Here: 170 °
